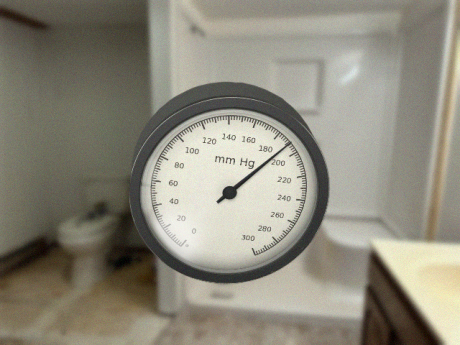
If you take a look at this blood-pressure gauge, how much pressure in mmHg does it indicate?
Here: 190 mmHg
